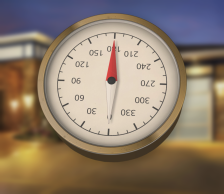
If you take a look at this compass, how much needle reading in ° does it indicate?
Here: 180 °
